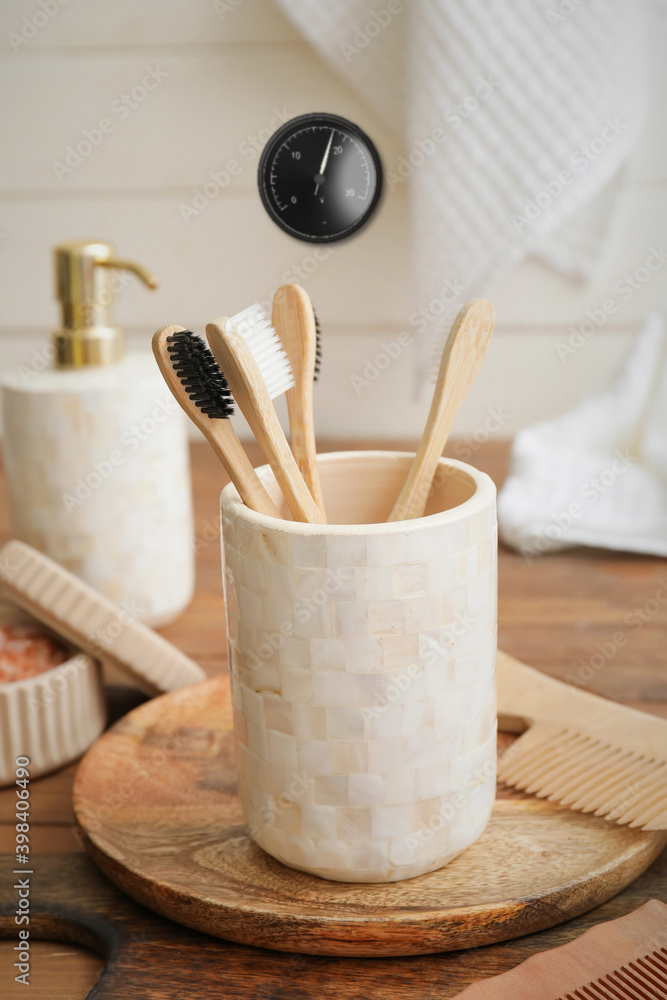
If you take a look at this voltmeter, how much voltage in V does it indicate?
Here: 18 V
